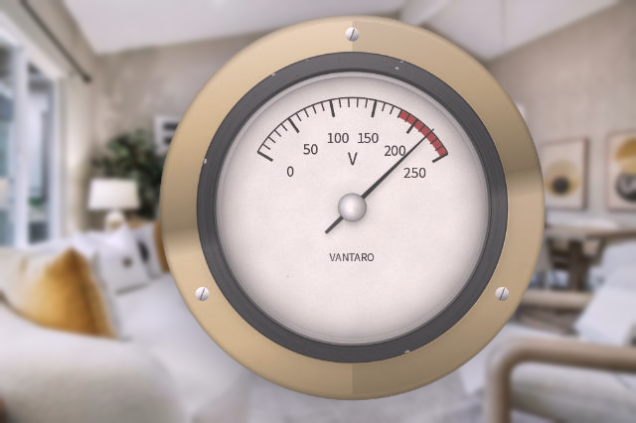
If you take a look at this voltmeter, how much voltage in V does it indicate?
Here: 220 V
